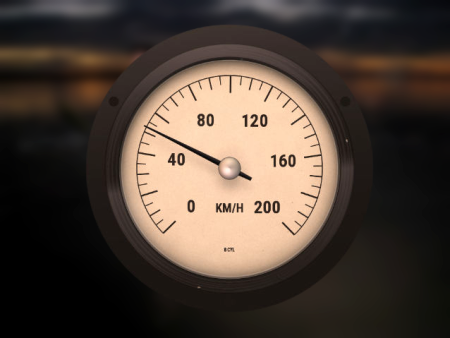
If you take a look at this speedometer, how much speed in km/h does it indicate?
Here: 52.5 km/h
